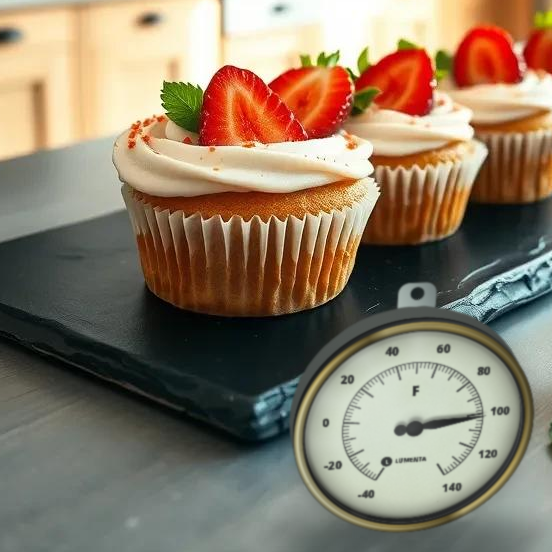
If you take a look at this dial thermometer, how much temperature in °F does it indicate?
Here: 100 °F
